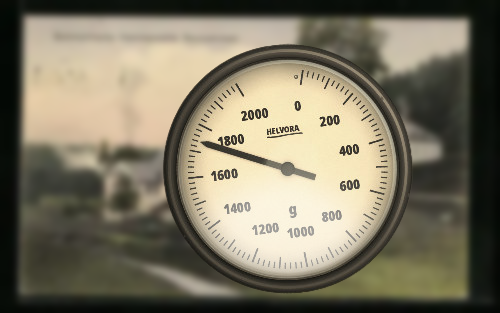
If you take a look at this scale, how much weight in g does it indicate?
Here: 1740 g
